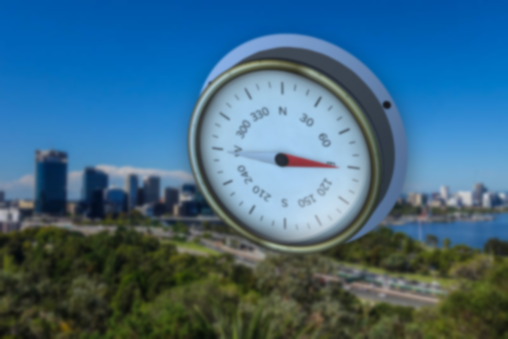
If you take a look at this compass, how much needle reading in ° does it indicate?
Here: 90 °
